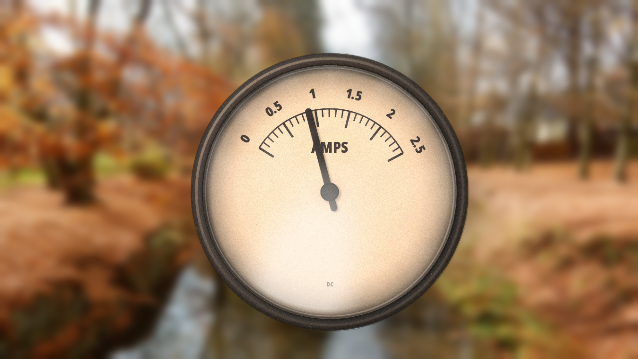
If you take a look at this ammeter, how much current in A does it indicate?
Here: 0.9 A
